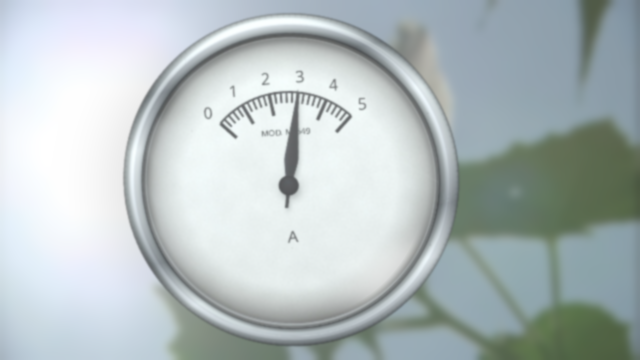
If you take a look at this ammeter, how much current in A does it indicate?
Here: 3 A
